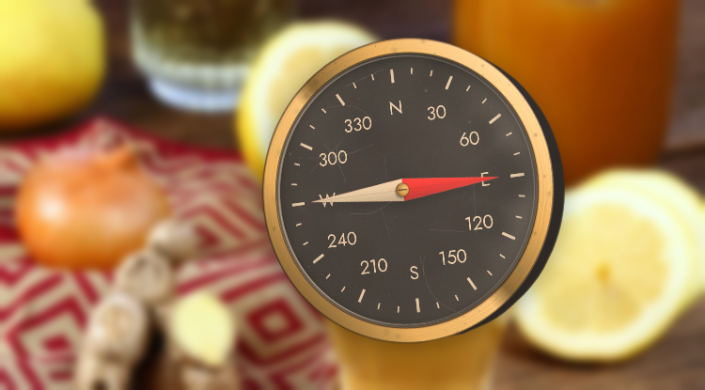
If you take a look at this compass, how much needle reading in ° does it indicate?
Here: 90 °
